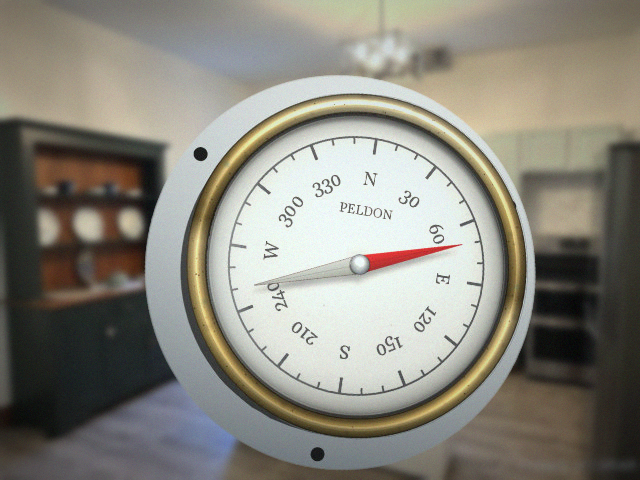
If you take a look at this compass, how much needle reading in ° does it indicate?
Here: 70 °
